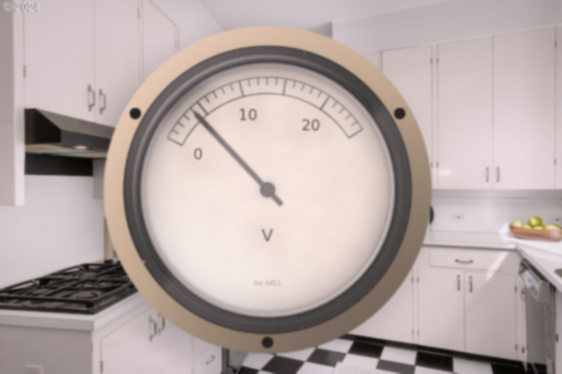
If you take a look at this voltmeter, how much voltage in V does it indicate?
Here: 4 V
